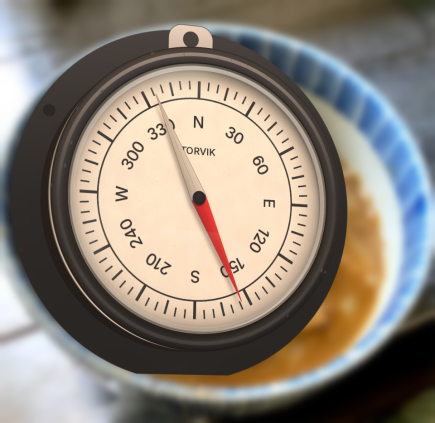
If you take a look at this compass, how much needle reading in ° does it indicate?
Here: 155 °
